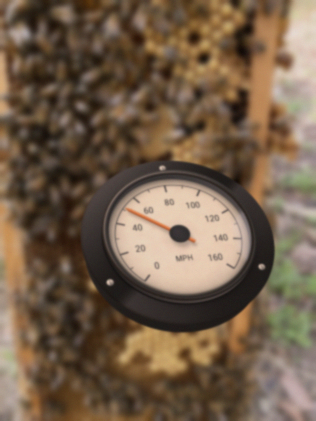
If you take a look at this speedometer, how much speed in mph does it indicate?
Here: 50 mph
